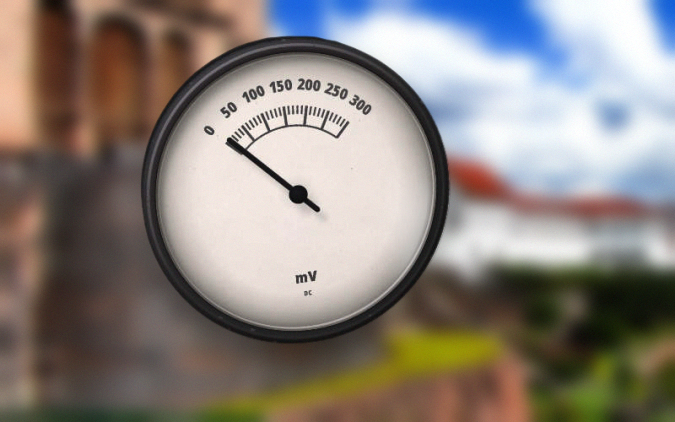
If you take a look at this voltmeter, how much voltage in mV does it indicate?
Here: 10 mV
